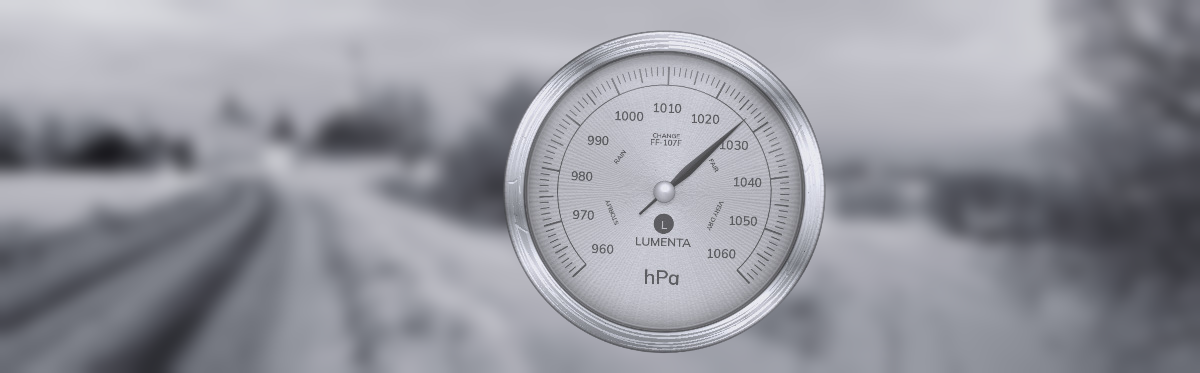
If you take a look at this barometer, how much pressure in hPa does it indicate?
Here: 1027 hPa
